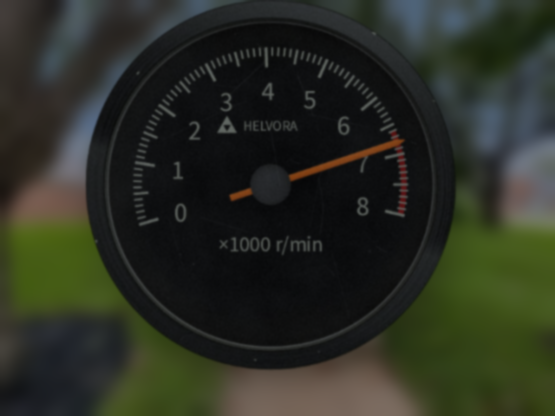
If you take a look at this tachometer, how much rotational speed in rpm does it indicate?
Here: 6800 rpm
